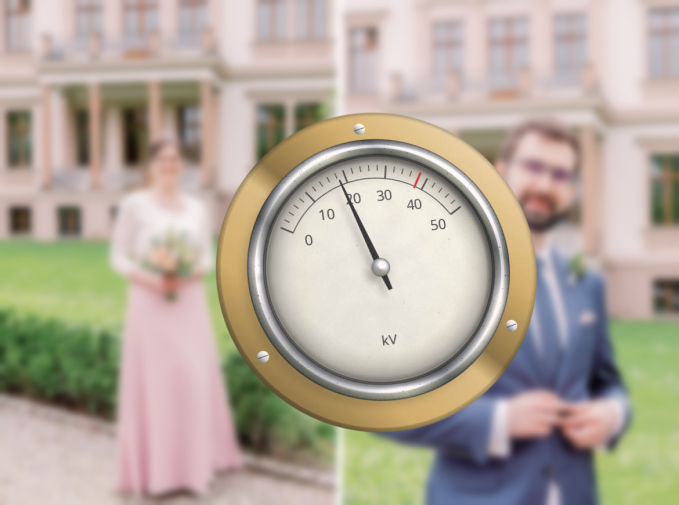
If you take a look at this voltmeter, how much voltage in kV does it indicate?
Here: 18 kV
